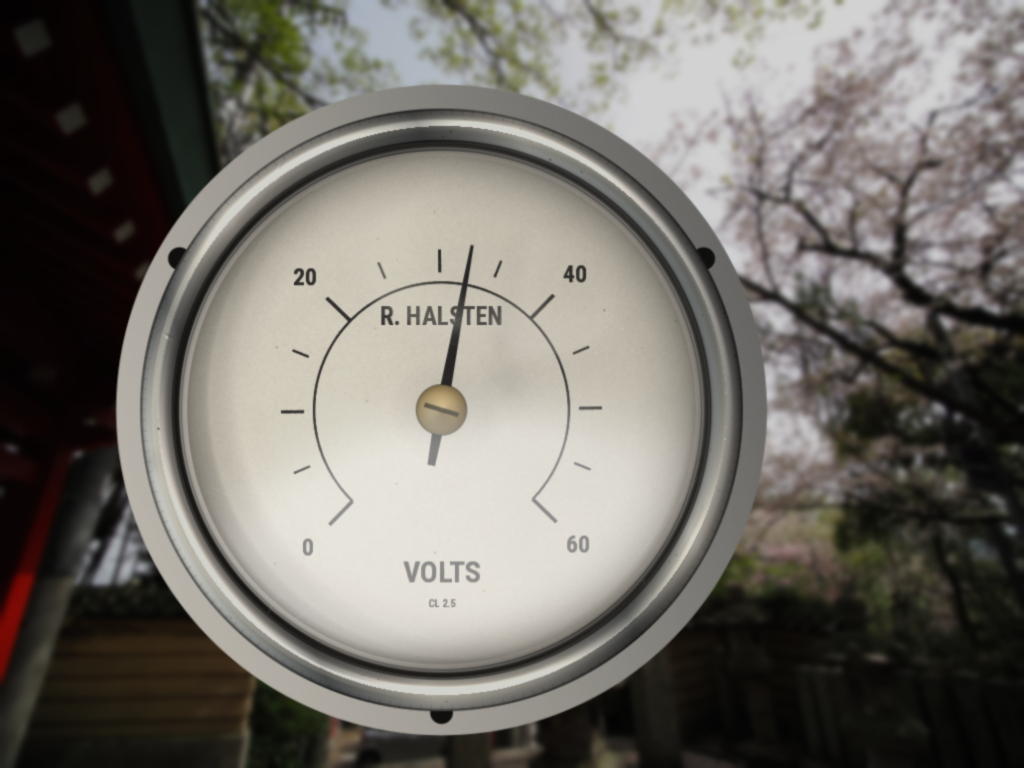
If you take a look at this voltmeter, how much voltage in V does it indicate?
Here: 32.5 V
